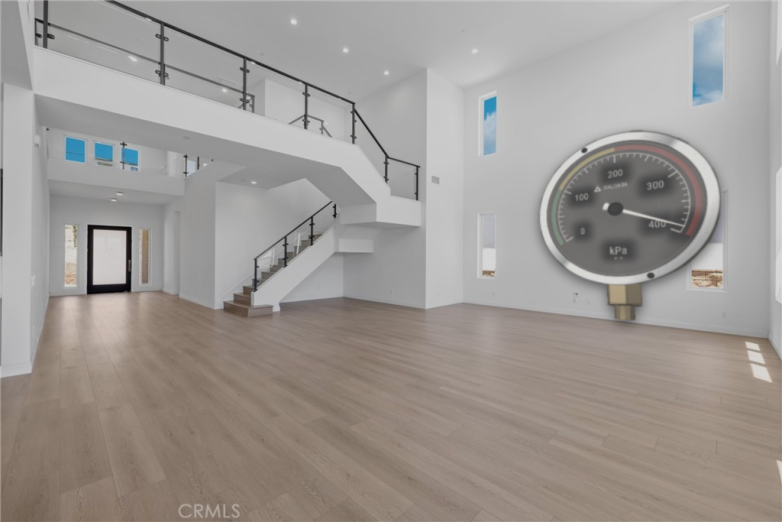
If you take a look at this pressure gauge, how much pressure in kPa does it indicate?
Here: 390 kPa
